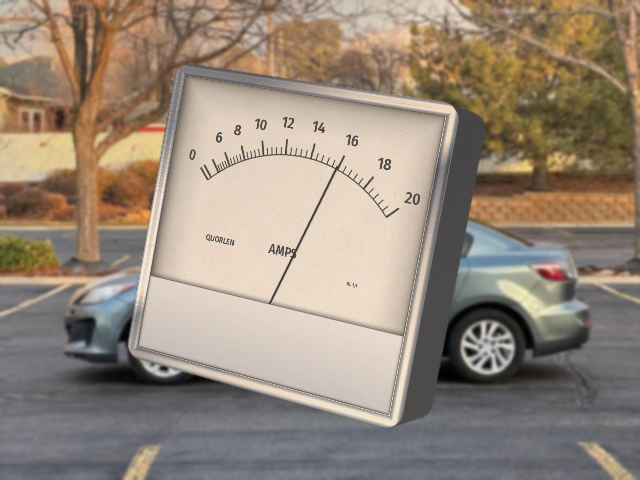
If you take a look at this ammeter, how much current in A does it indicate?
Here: 16 A
